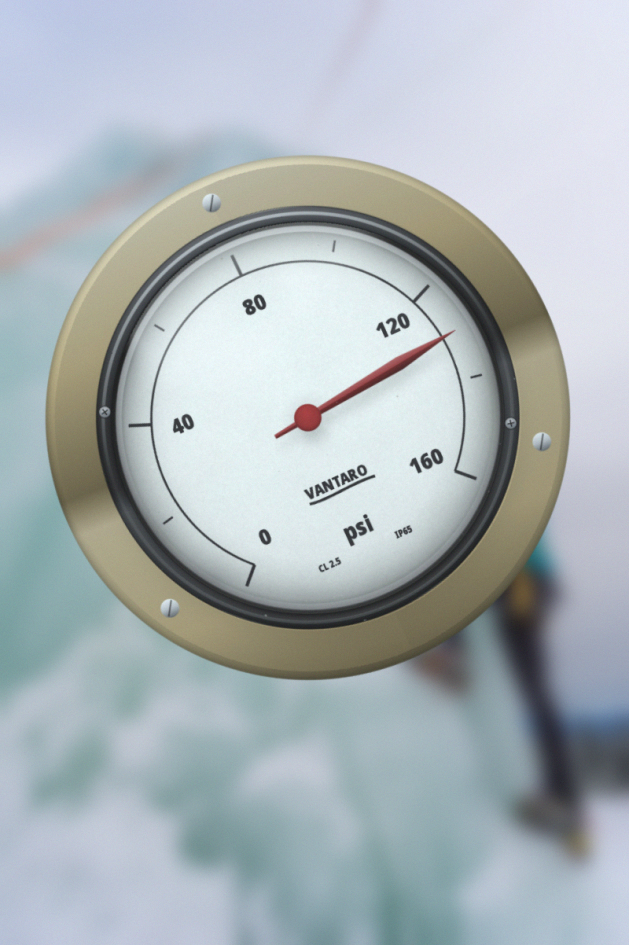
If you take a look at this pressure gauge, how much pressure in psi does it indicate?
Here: 130 psi
